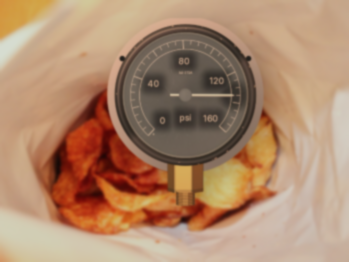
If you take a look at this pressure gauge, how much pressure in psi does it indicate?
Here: 135 psi
